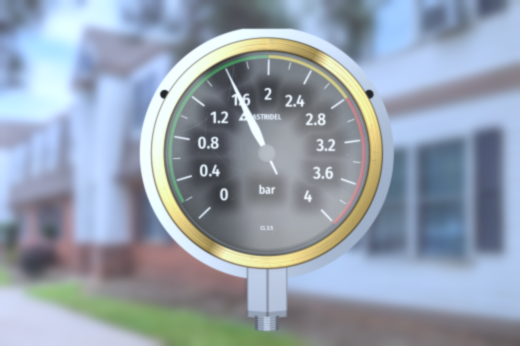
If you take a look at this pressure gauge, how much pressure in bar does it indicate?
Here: 1.6 bar
